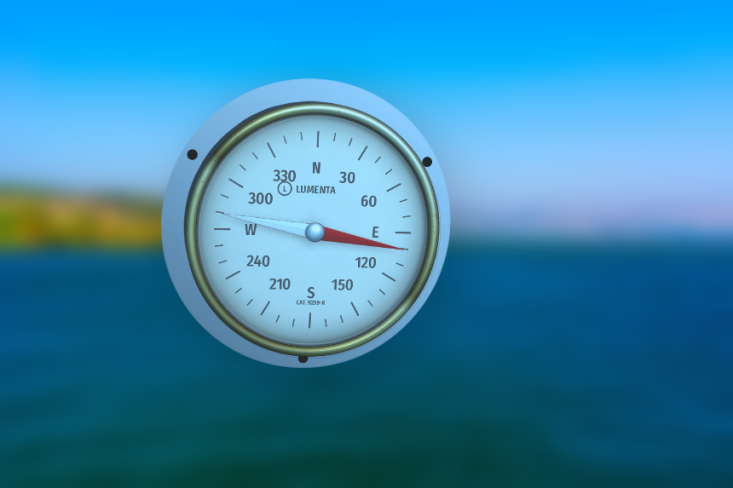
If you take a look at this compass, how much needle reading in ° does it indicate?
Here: 100 °
